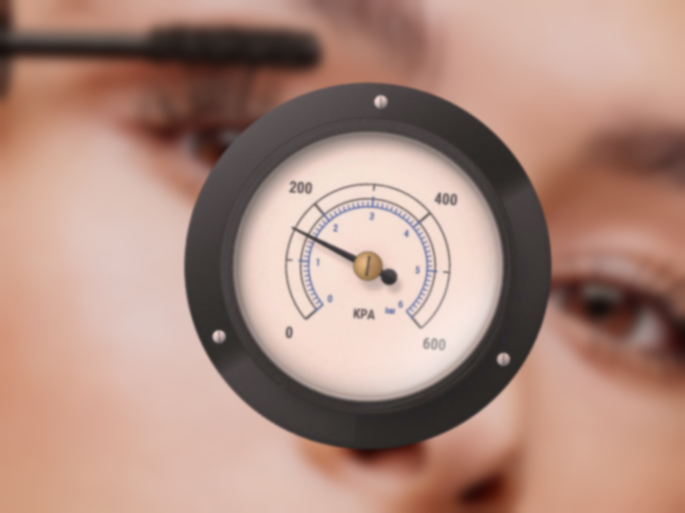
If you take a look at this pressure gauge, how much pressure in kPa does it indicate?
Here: 150 kPa
